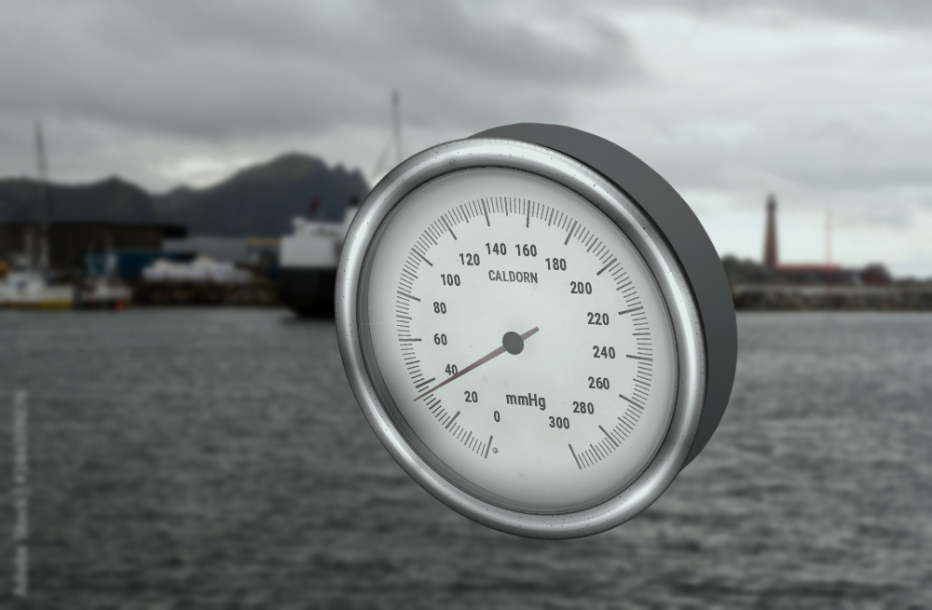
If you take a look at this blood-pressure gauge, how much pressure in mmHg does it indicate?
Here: 36 mmHg
